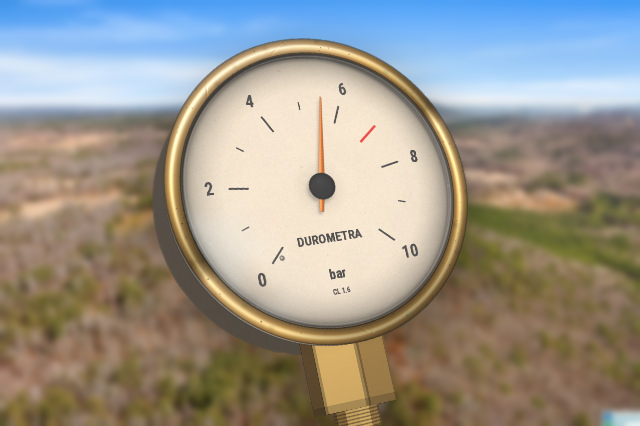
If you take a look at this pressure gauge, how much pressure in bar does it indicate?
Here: 5.5 bar
